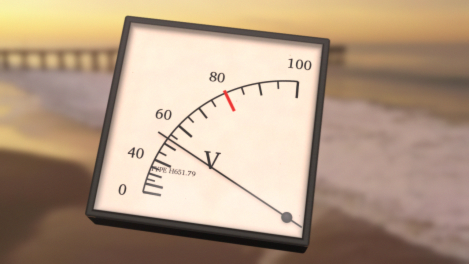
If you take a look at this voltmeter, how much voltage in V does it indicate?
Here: 52.5 V
